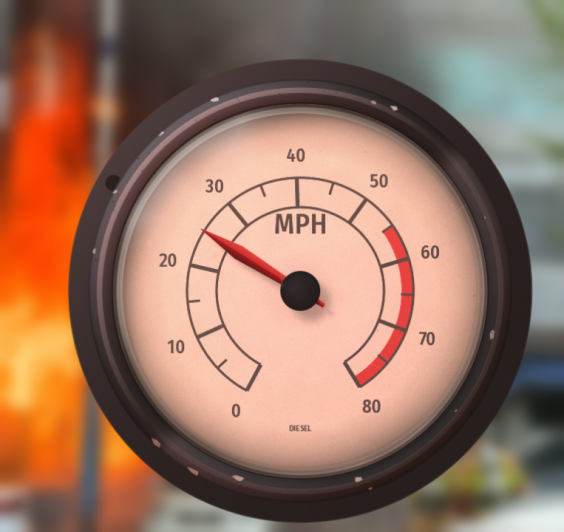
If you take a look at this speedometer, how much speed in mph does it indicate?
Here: 25 mph
